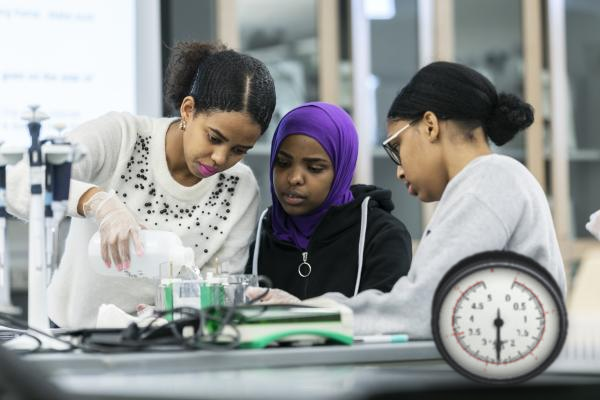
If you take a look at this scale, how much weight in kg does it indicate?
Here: 2.5 kg
